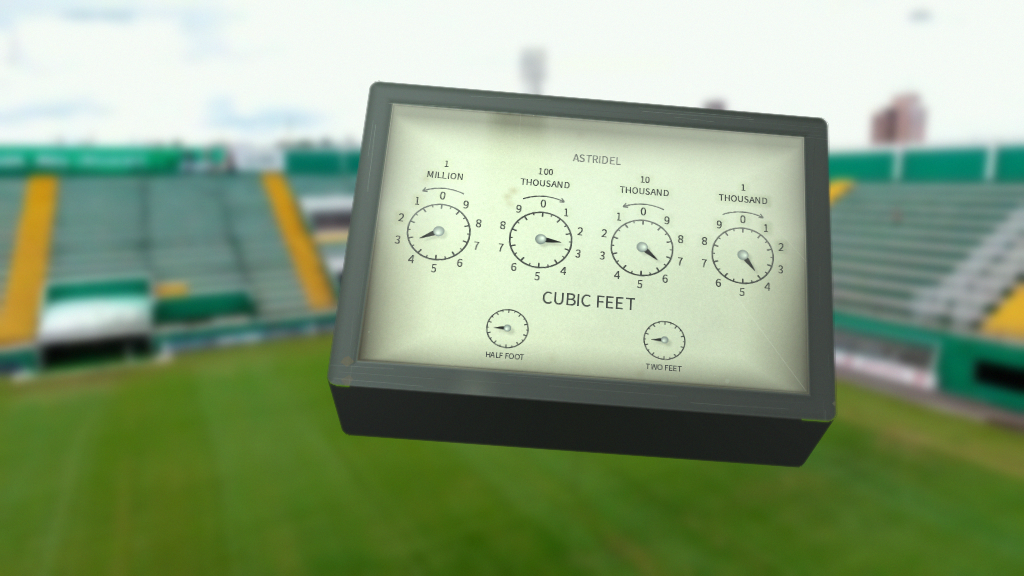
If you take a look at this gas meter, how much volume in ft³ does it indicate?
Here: 326400 ft³
